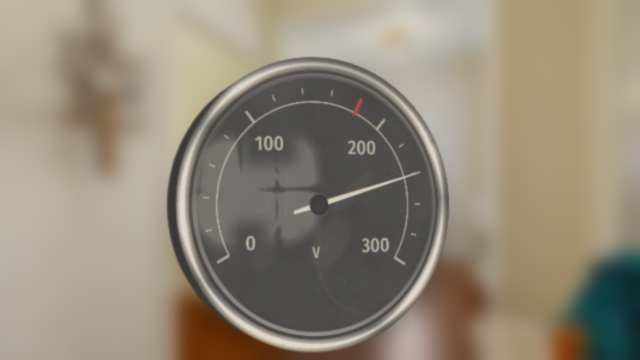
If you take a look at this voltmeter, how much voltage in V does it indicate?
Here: 240 V
